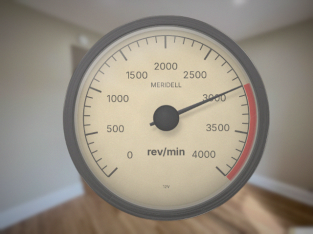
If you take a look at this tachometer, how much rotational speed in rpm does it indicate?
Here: 3000 rpm
